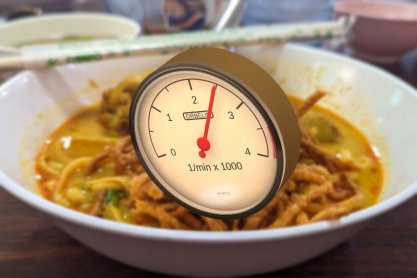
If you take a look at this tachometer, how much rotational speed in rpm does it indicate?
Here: 2500 rpm
